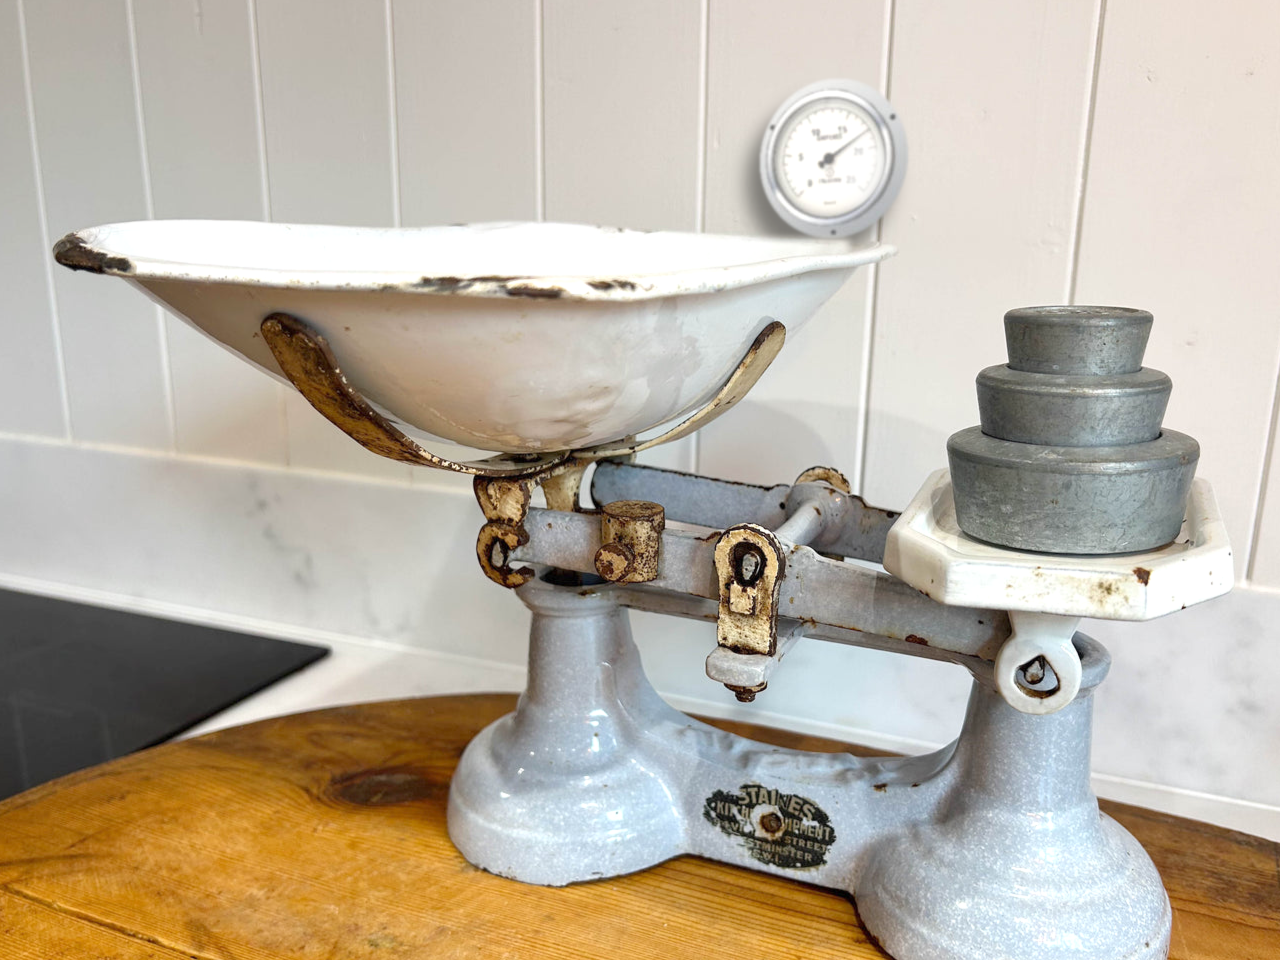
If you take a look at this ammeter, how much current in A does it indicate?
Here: 18 A
